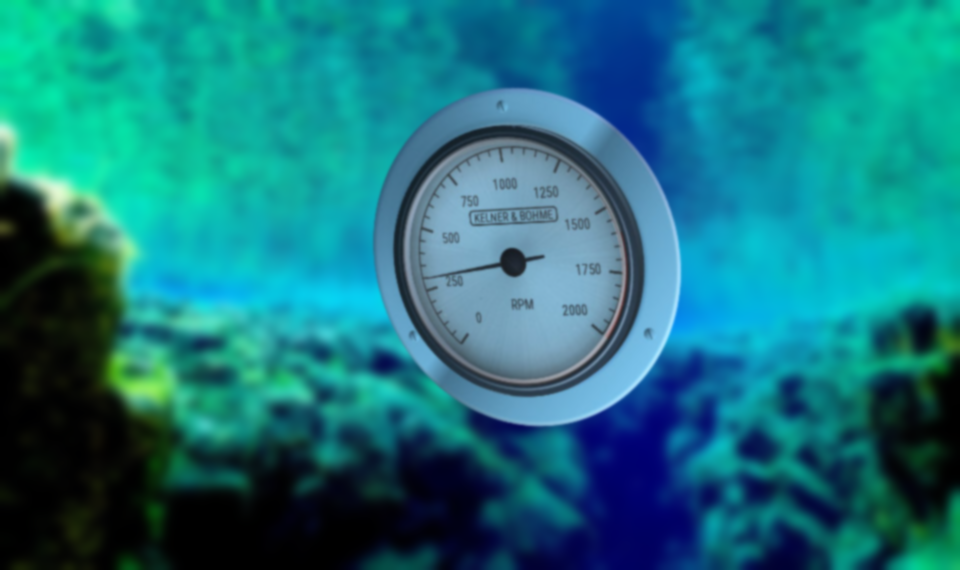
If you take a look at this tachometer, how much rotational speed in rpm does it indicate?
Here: 300 rpm
